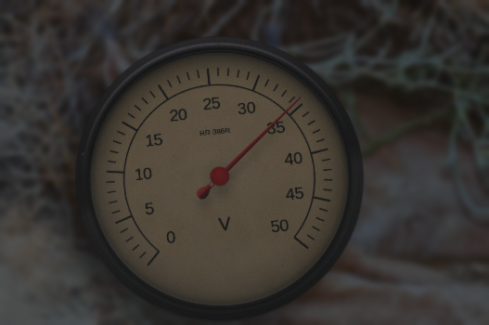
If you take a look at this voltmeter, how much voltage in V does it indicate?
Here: 34.5 V
